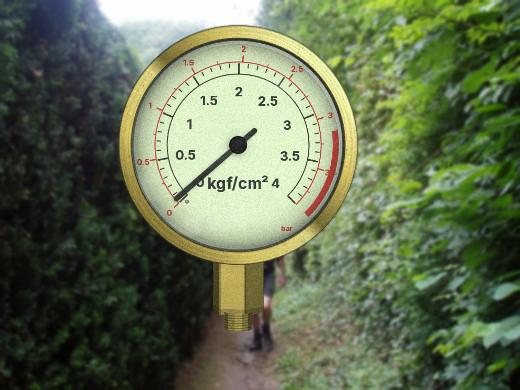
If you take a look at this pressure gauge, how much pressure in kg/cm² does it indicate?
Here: 0.05 kg/cm²
